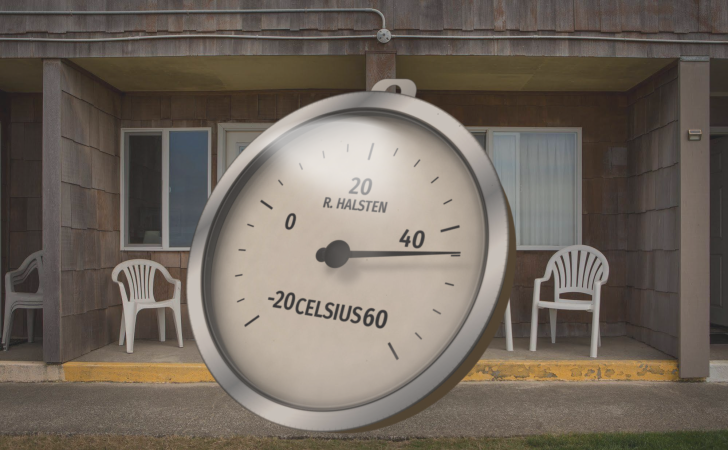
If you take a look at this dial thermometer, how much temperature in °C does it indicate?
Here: 44 °C
